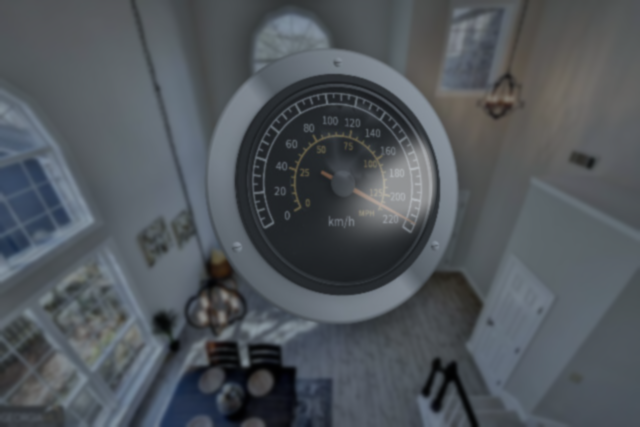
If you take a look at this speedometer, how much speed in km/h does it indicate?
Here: 215 km/h
